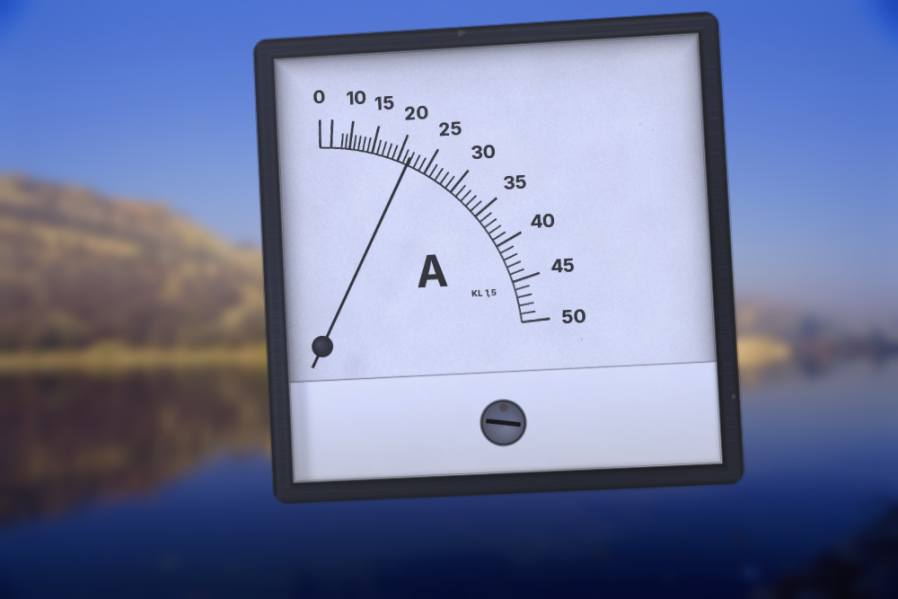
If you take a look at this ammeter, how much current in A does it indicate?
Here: 22 A
